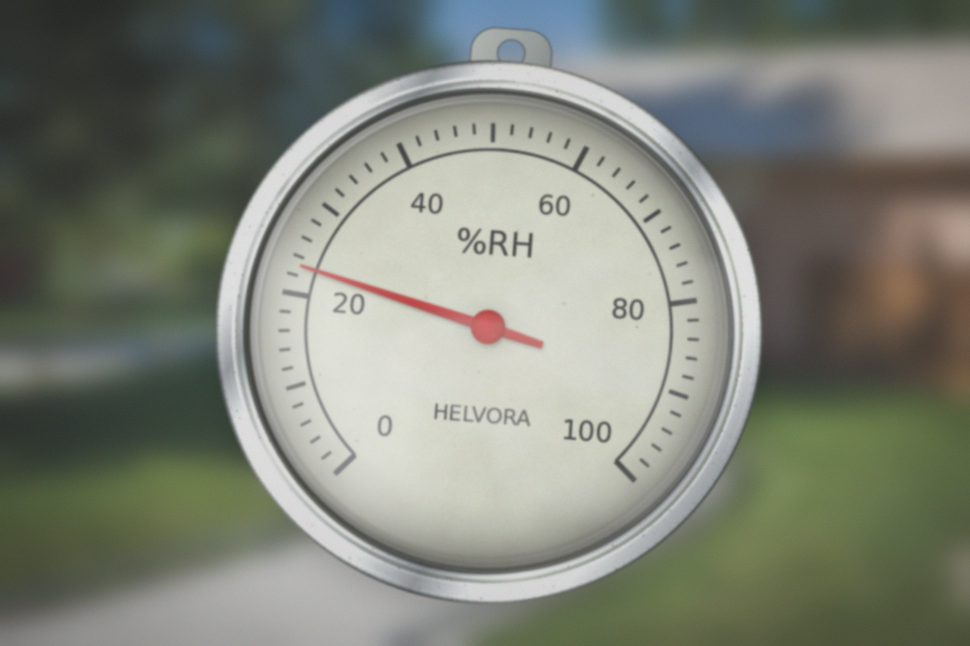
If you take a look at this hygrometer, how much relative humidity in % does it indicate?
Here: 23 %
